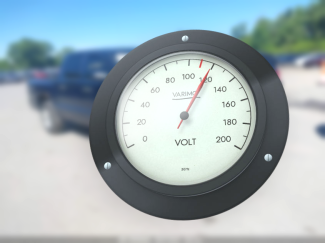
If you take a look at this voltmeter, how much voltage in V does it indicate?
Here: 120 V
